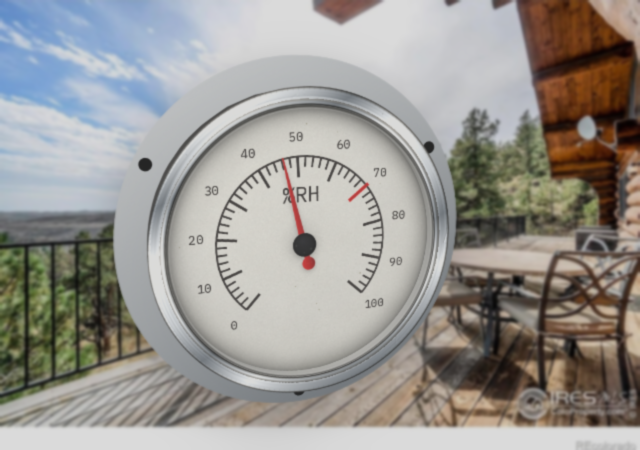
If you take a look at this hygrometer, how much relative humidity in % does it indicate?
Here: 46 %
